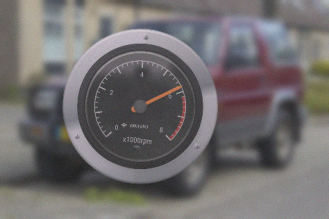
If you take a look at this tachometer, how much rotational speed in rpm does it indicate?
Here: 5800 rpm
